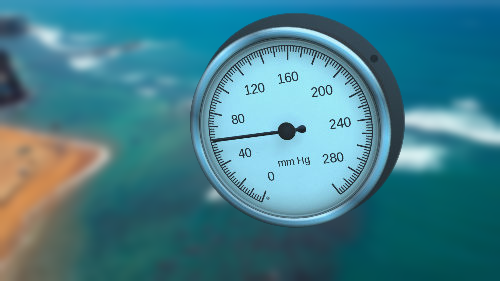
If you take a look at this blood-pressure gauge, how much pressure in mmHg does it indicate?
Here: 60 mmHg
